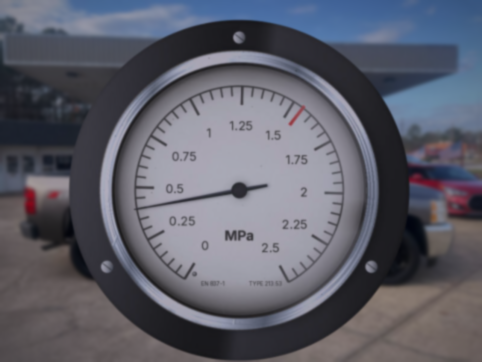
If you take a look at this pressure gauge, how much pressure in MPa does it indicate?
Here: 0.4 MPa
